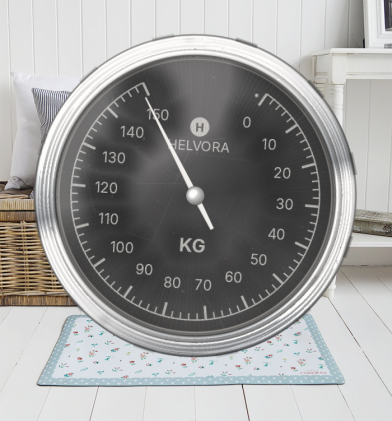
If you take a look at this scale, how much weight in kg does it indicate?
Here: 149 kg
